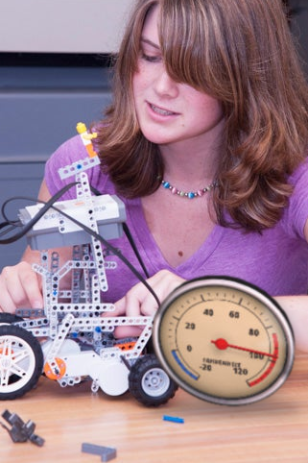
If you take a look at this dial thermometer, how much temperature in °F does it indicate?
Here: 96 °F
